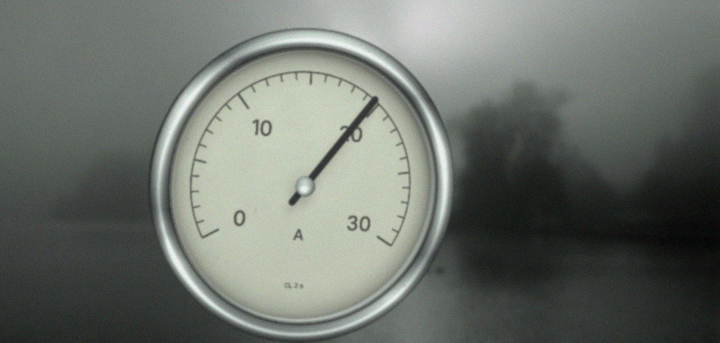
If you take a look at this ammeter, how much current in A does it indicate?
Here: 19.5 A
